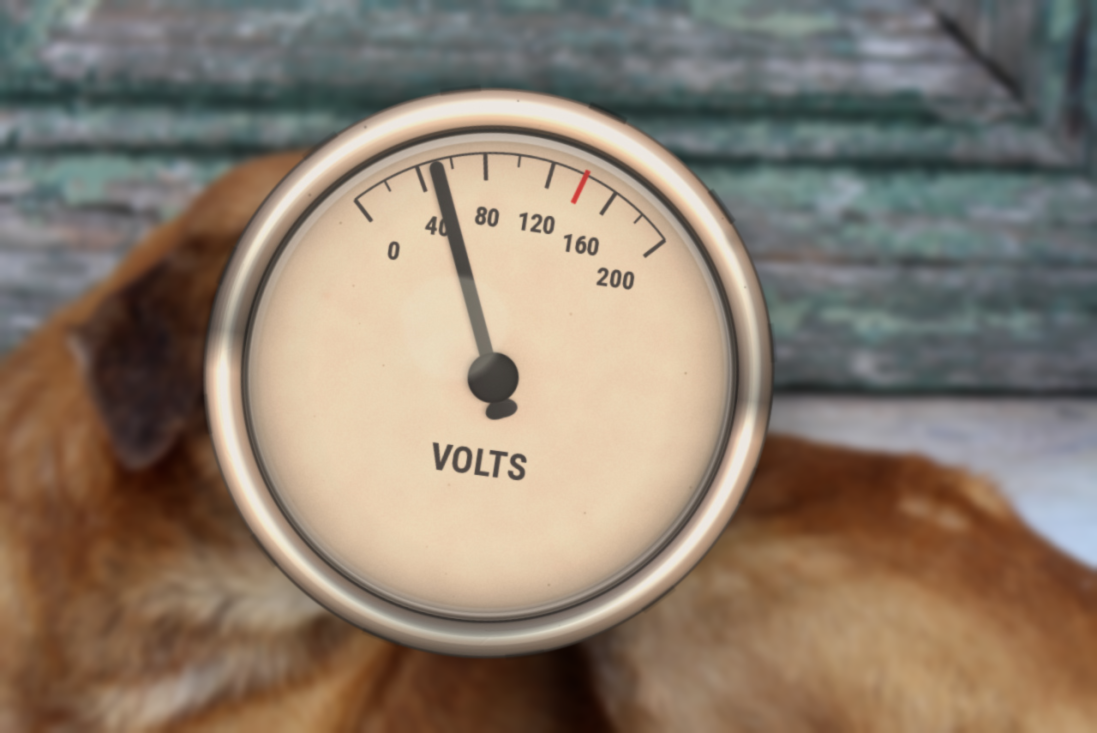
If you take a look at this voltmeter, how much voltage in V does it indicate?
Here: 50 V
